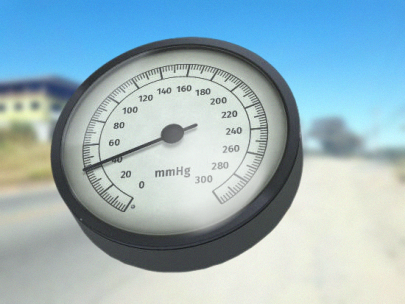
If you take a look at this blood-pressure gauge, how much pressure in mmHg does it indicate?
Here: 40 mmHg
